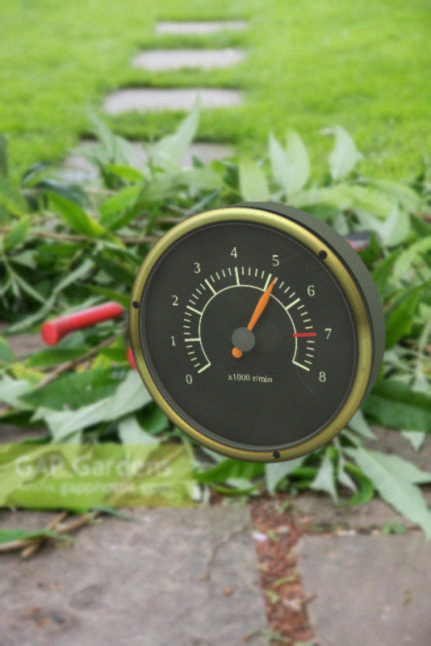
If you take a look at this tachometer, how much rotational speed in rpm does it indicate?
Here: 5200 rpm
